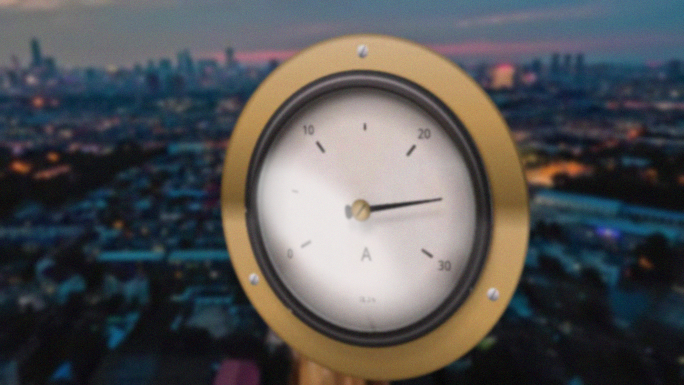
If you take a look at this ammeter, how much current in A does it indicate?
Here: 25 A
